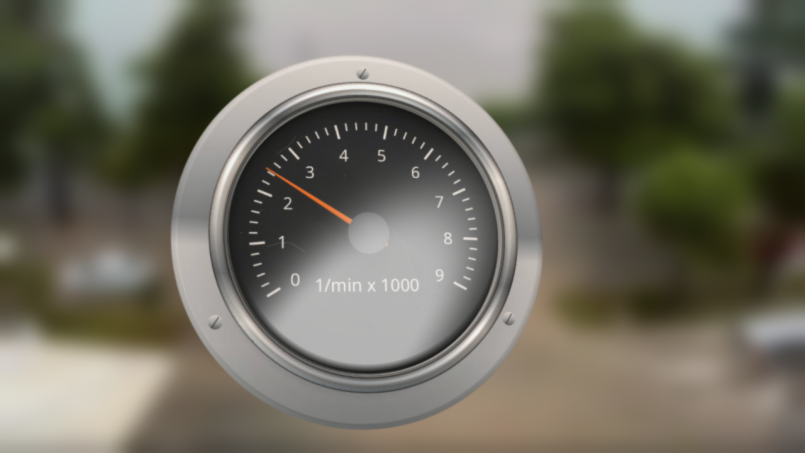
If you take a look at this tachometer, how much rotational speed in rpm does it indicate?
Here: 2400 rpm
